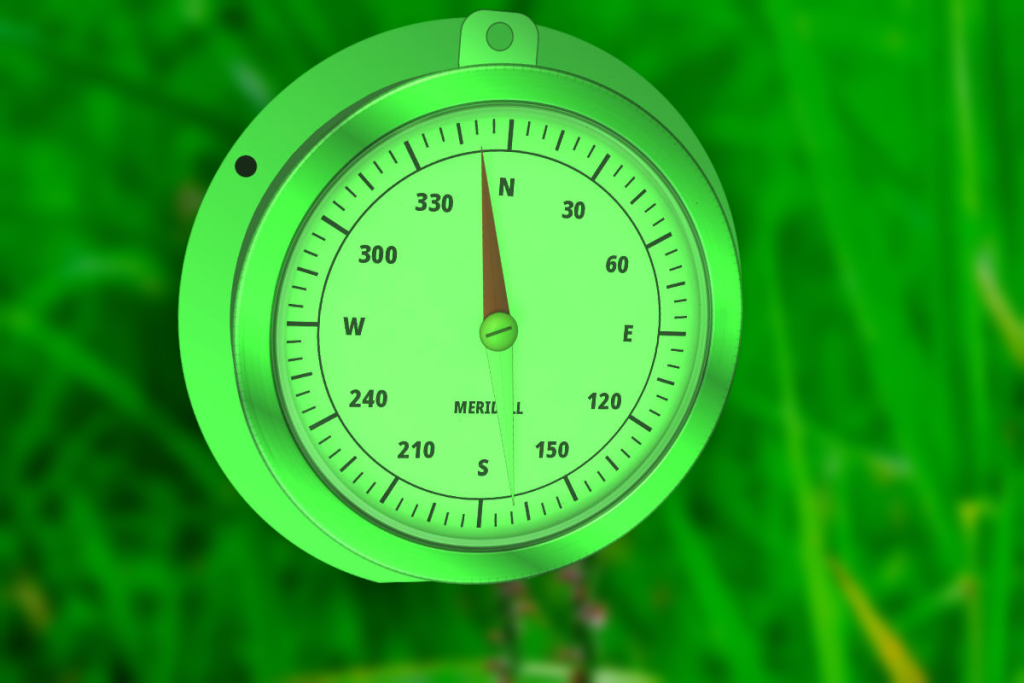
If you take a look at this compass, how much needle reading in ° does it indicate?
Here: 350 °
